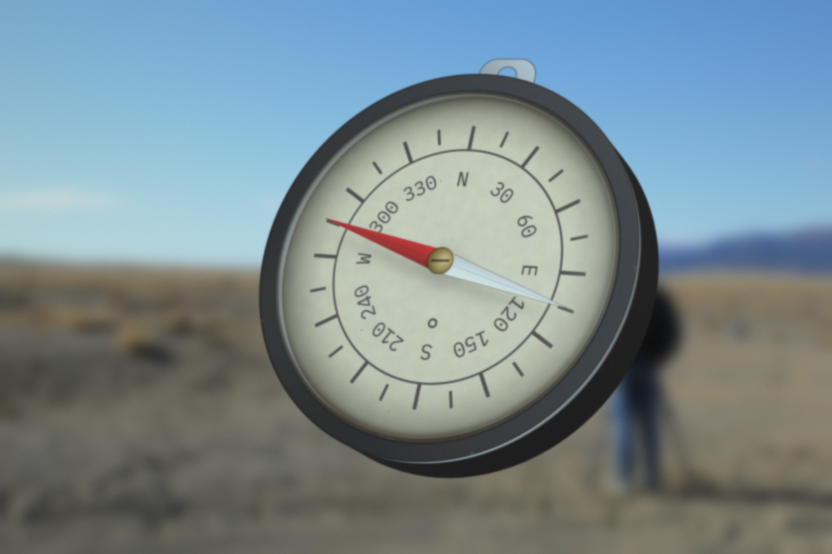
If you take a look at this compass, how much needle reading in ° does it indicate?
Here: 285 °
